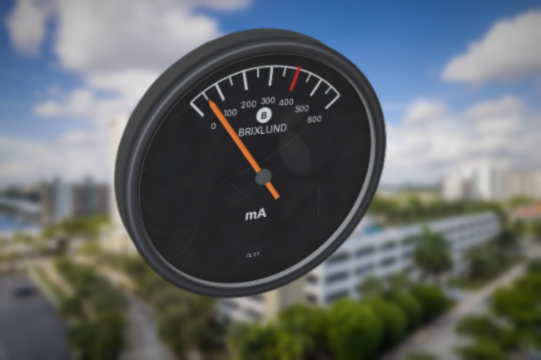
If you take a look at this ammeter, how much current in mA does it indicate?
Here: 50 mA
